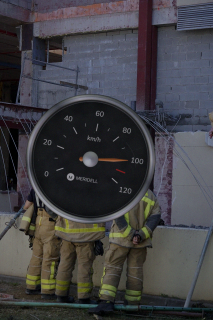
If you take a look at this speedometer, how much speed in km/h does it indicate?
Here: 100 km/h
